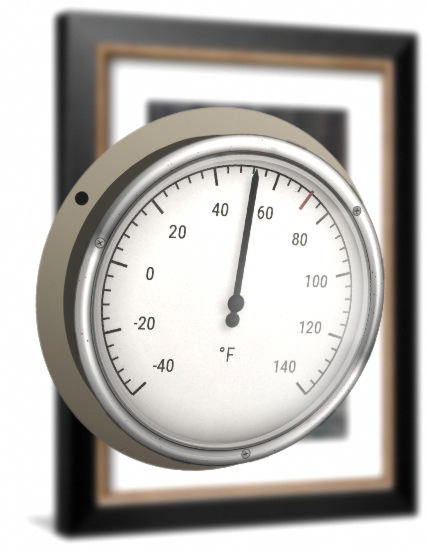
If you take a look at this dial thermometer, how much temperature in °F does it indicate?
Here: 52 °F
